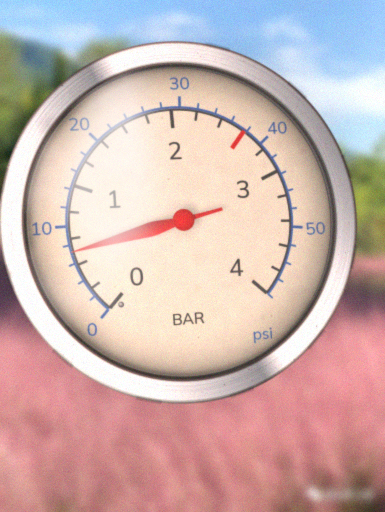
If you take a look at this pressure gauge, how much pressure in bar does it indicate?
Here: 0.5 bar
